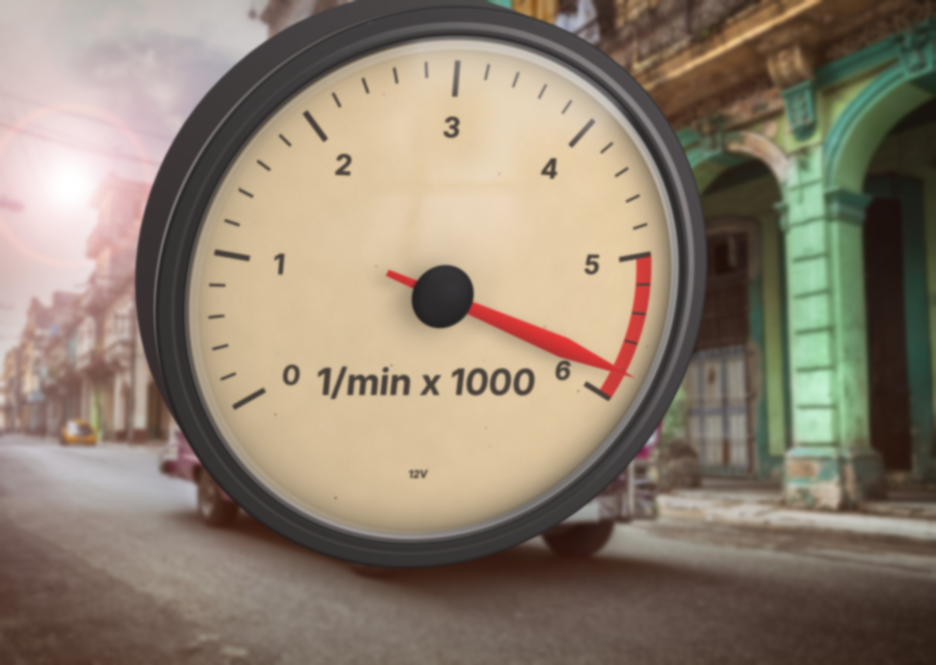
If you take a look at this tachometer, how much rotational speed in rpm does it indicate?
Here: 5800 rpm
